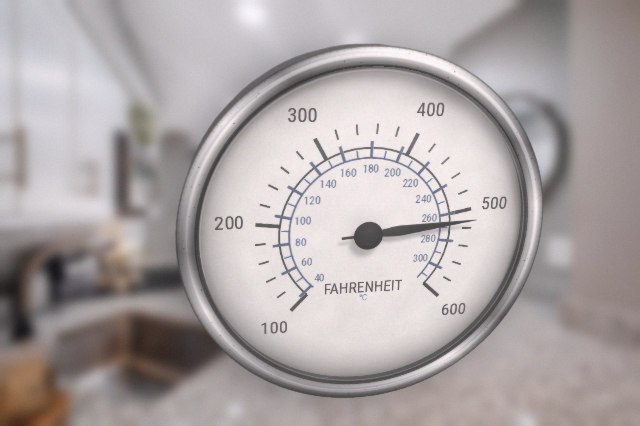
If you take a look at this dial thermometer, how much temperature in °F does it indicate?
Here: 510 °F
